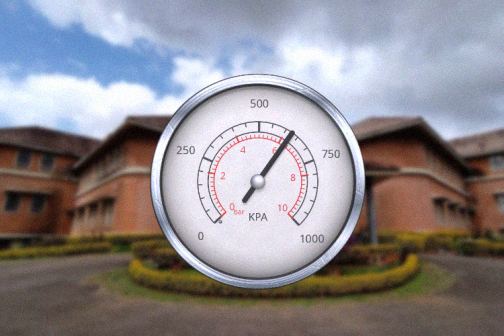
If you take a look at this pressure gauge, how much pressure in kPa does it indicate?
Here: 625 kPa
